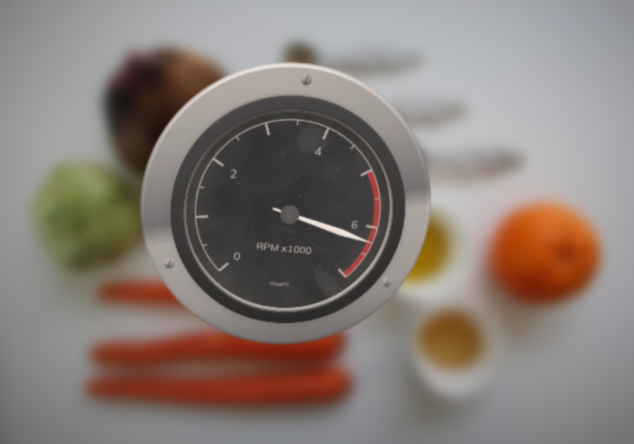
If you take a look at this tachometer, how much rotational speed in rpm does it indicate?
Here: 6250 rpm
